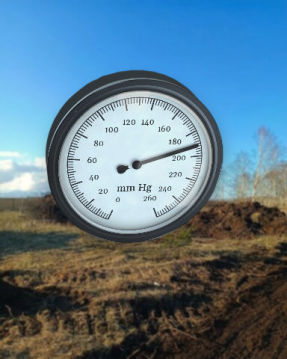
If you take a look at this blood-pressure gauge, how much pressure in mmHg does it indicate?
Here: 190 mmHg
